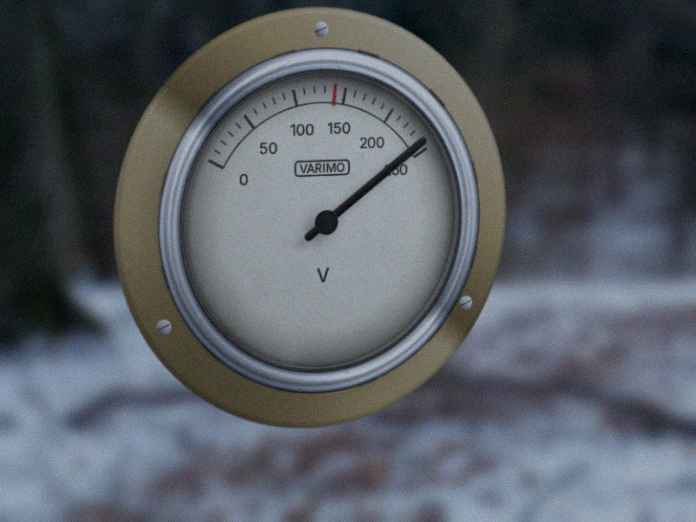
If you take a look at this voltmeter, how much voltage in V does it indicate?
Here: 240 V
